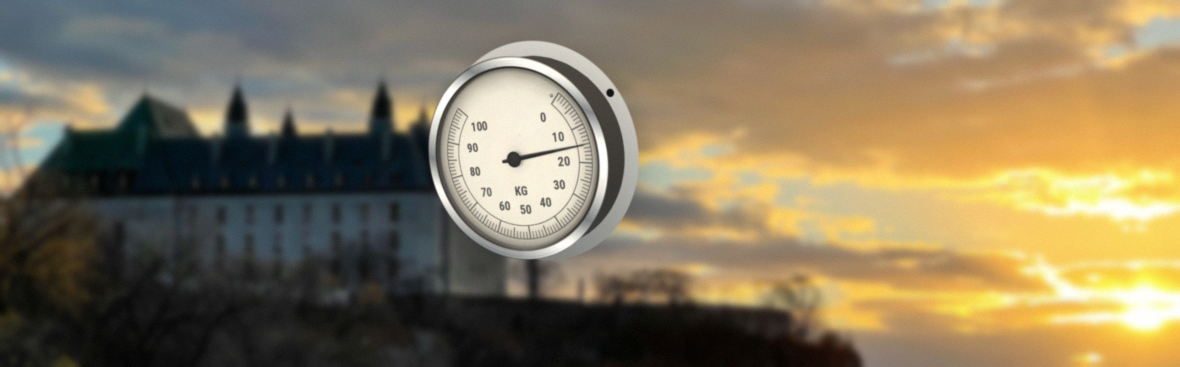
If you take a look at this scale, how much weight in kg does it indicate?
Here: 15 kg
